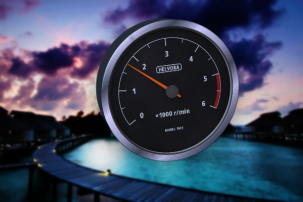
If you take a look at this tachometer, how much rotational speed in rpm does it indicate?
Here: 1750 rpm
